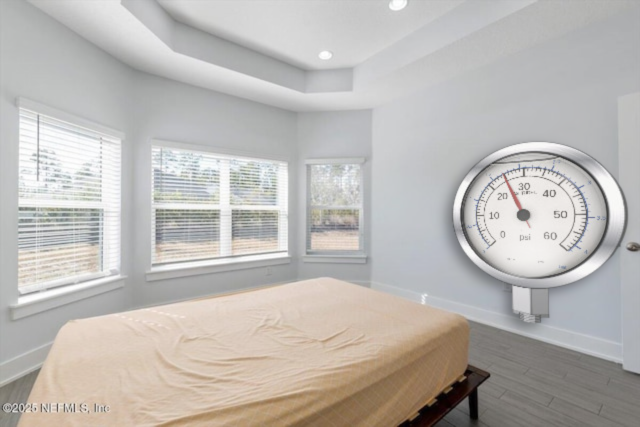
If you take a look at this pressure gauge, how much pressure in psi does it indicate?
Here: 25 psi
